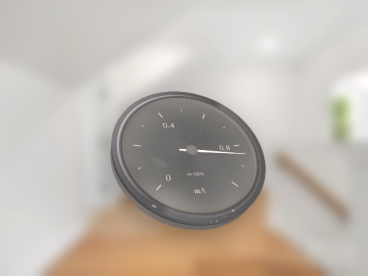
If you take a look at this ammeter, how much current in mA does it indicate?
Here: 0.85 mA
